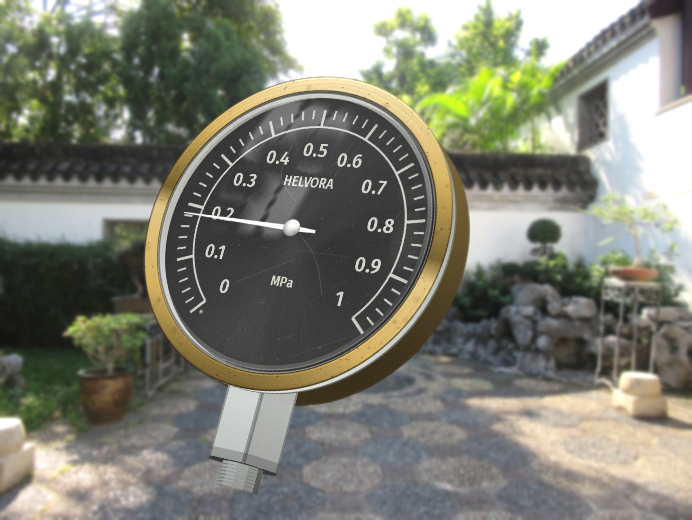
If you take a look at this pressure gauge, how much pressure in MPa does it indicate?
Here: 0.18 MPa
